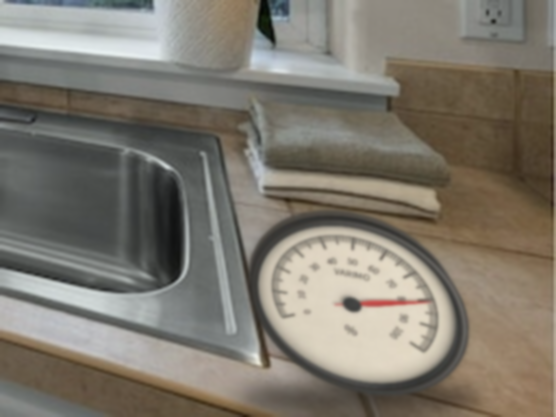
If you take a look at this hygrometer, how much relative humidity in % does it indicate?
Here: 80 %
